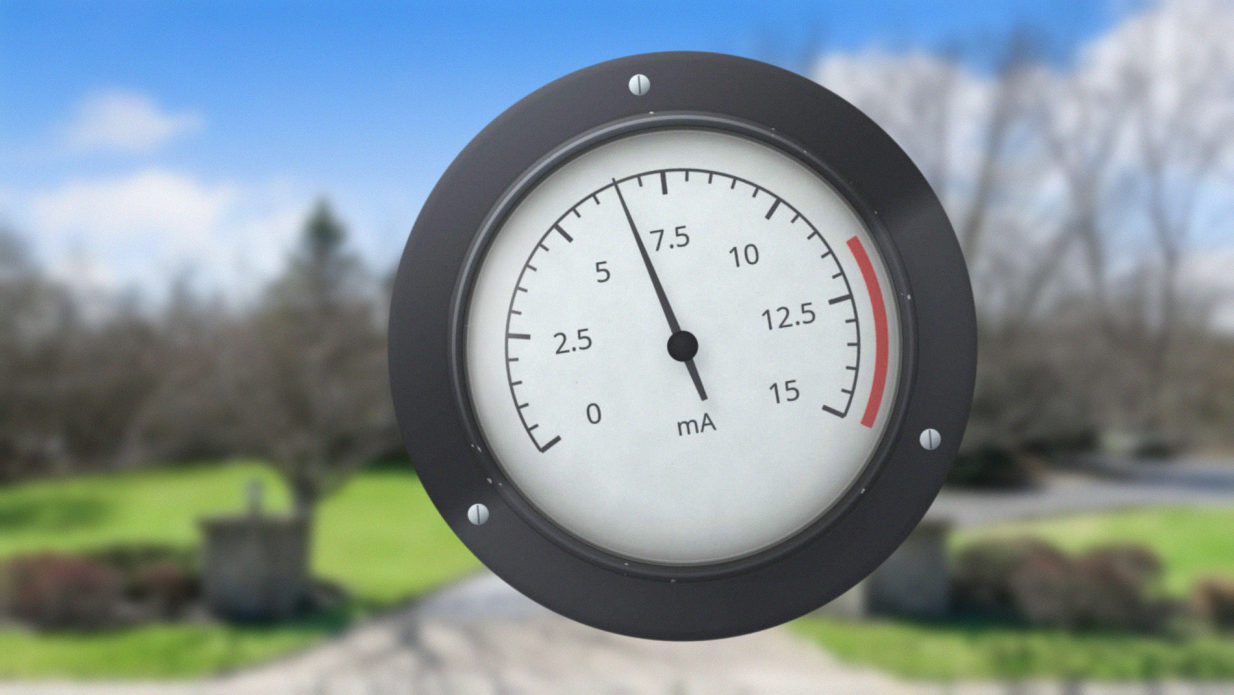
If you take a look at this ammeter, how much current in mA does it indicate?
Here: 6.5 mA
